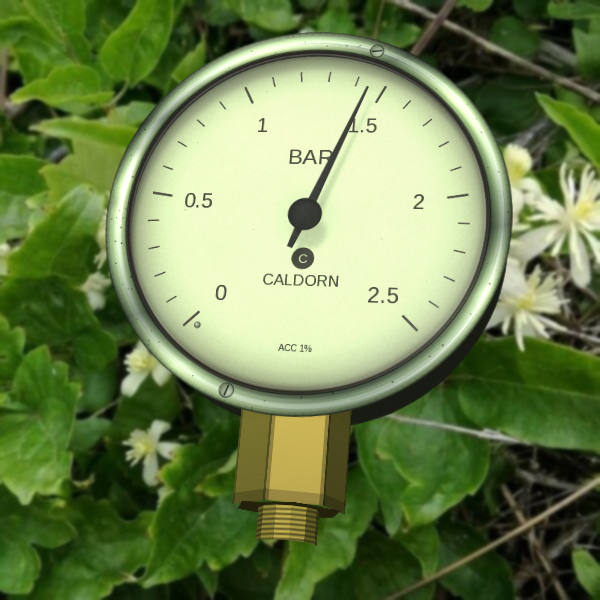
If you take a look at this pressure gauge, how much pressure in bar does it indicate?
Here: 1.45 bar
